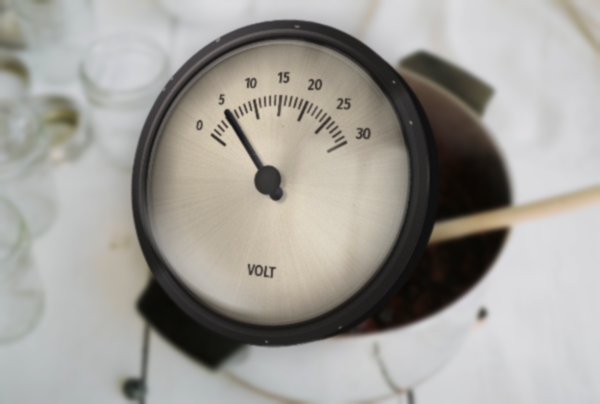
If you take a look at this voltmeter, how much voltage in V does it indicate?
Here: 5 V
